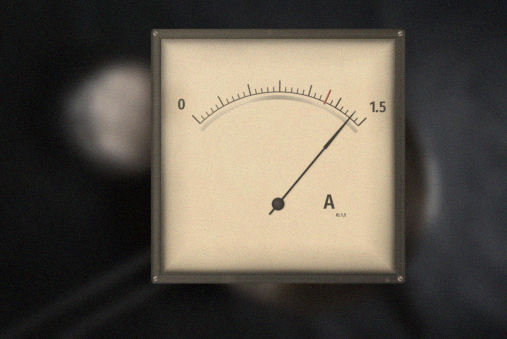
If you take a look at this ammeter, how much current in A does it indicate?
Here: 1.4 A
